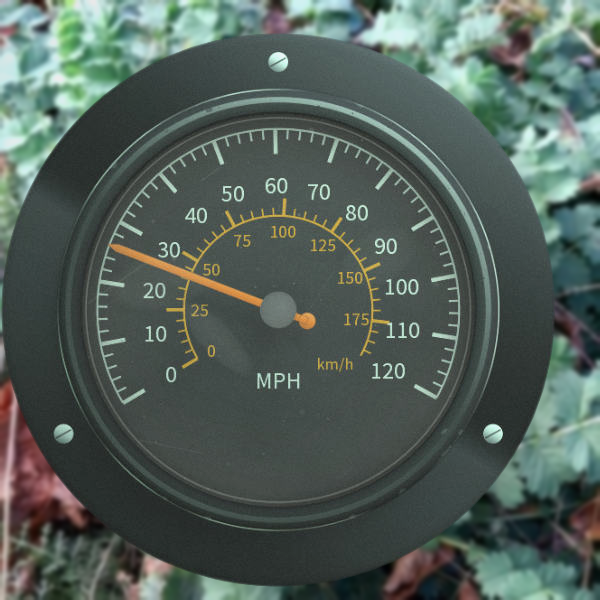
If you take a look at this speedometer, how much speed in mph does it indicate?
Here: 26 mph
